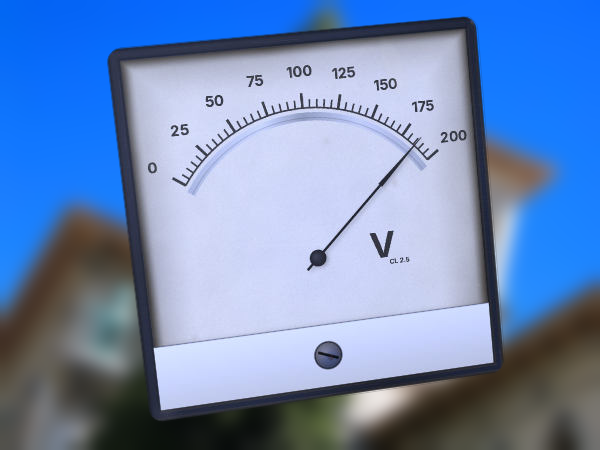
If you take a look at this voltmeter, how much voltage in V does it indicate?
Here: 185 V
